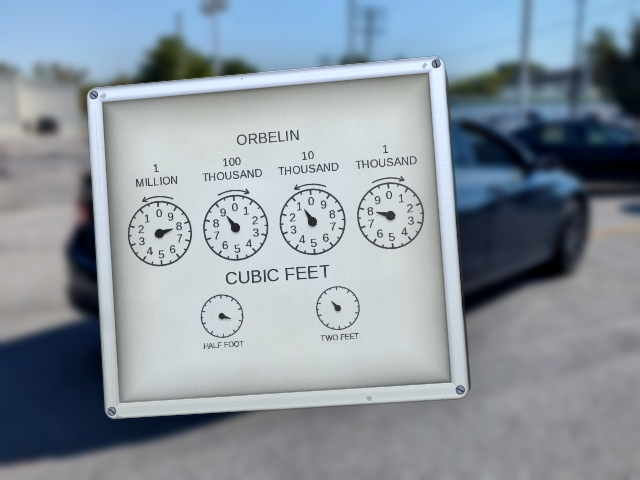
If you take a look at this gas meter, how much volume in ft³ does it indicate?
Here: 790800 ft³
